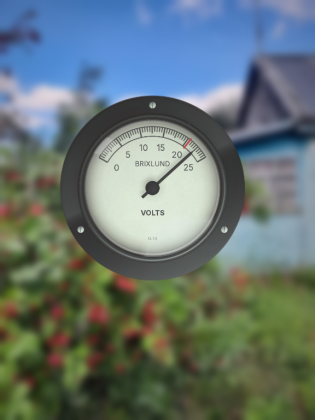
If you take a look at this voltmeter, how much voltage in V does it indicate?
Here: 22.5 V
